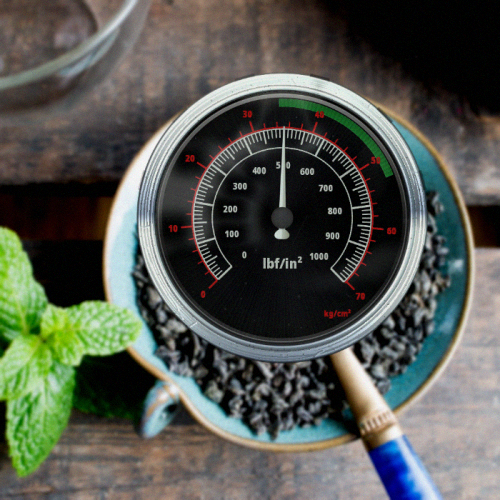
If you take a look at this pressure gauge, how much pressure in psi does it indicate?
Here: 500 psi
